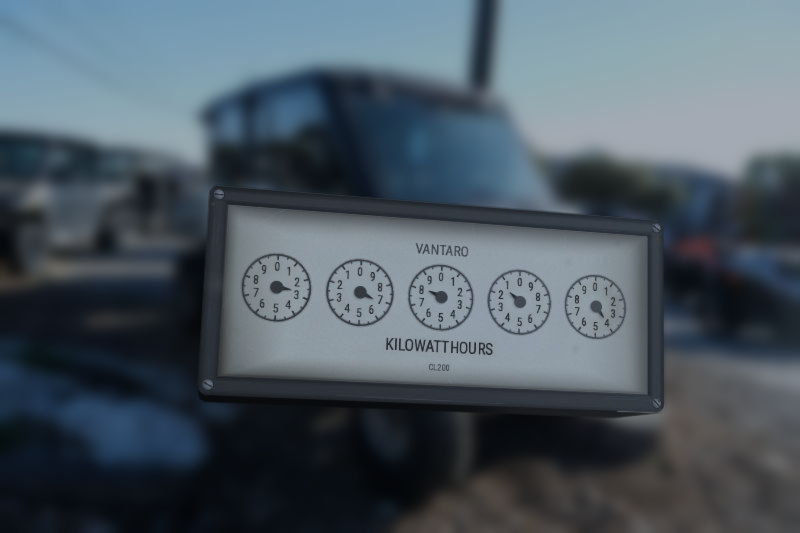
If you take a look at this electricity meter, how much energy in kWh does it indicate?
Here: 26814 kWh
